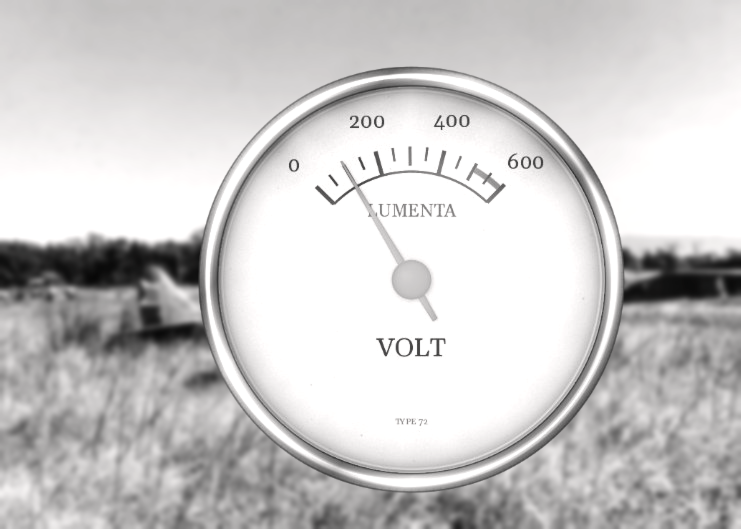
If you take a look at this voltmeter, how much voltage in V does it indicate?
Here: 100 V
